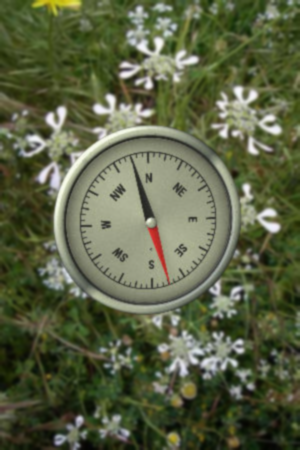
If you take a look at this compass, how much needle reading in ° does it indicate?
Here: 165 °
